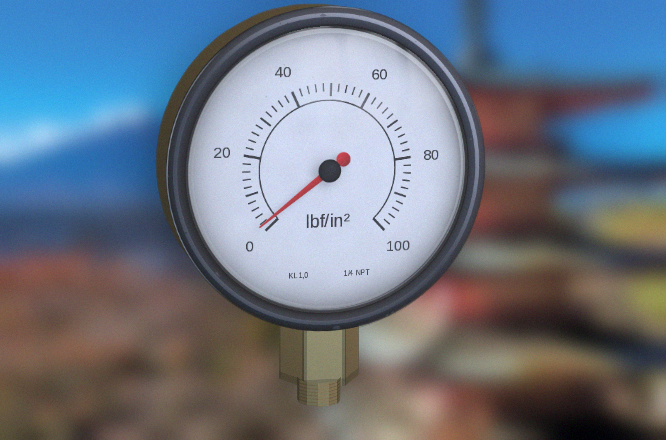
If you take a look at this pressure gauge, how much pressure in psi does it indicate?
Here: 2 psi
